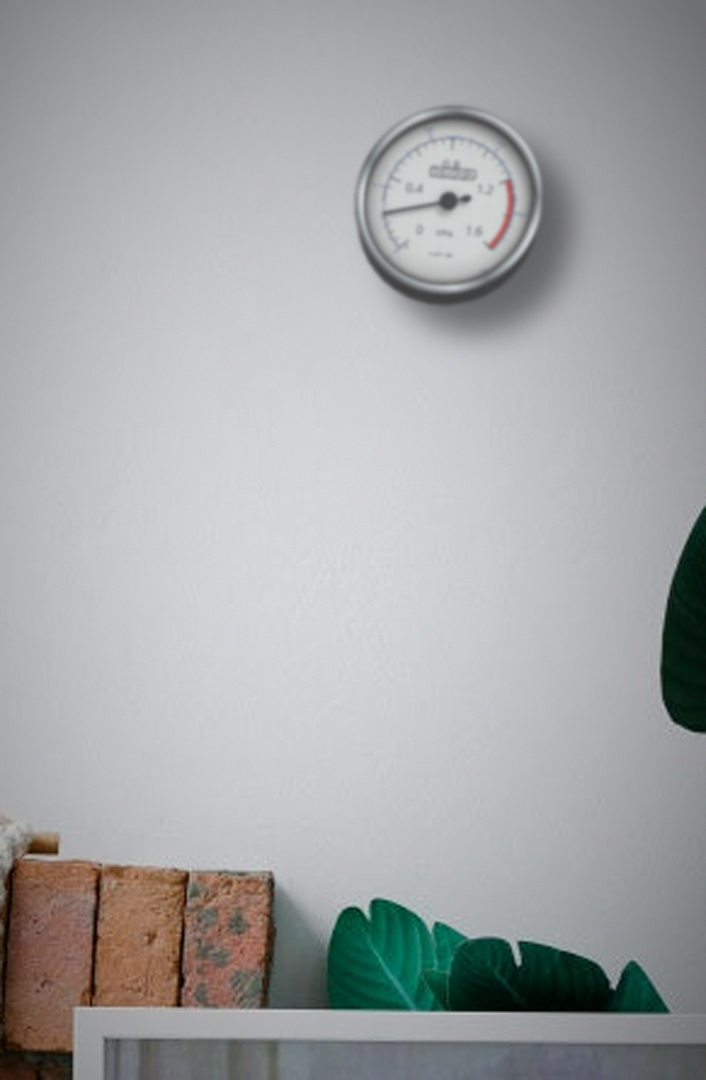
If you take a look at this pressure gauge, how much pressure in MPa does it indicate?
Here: 0.2 MPa
